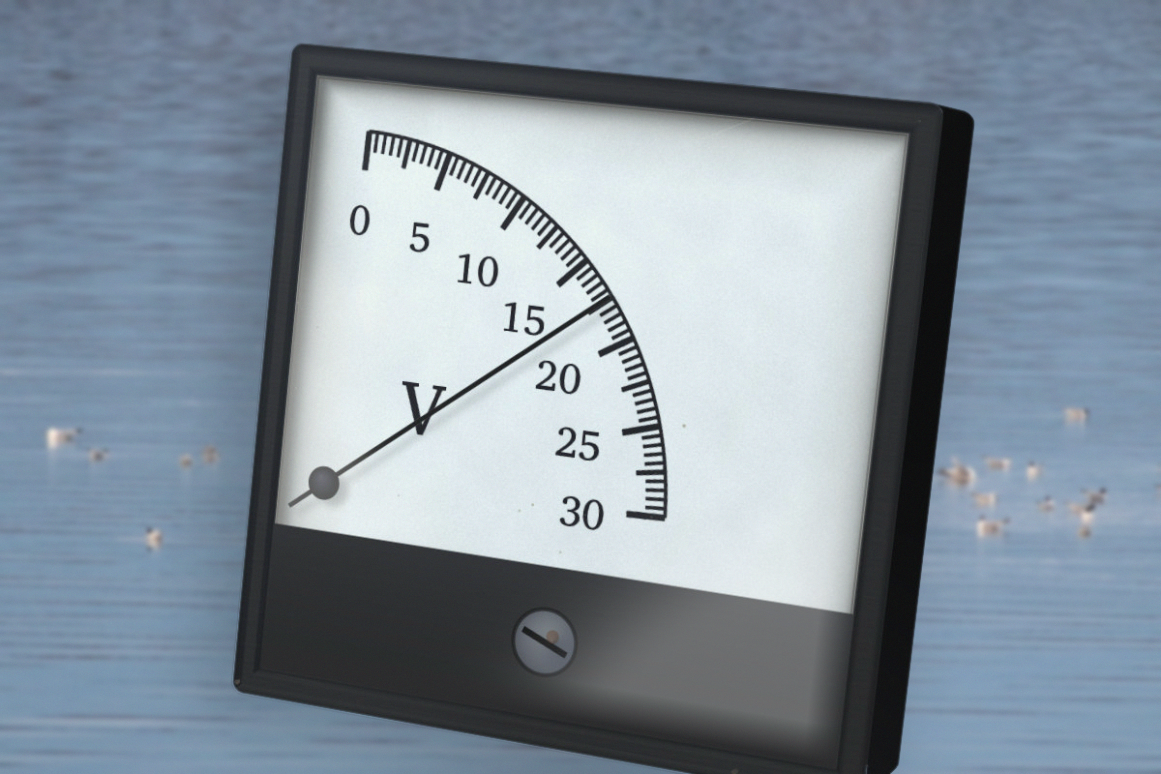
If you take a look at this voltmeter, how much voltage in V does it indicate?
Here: 17.5 V
